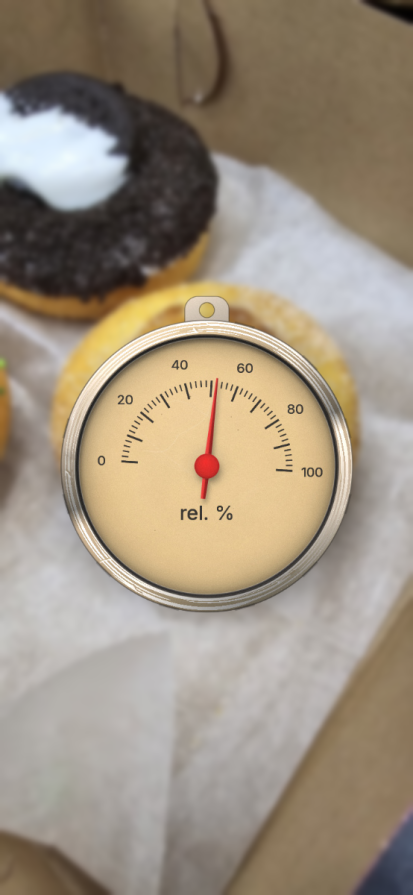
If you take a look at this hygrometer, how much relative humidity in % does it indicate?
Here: 52 %
